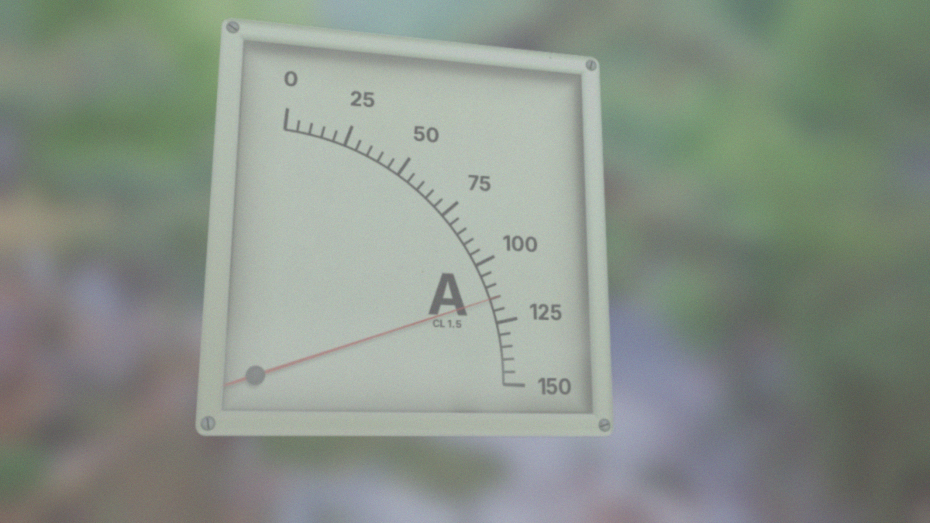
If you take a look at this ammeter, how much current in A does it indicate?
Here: 115 A
